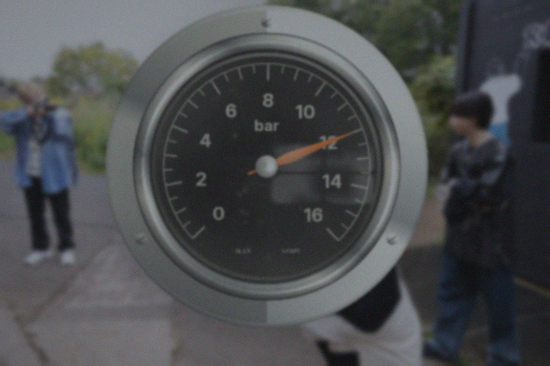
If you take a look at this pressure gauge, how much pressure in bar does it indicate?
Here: 12 bar
